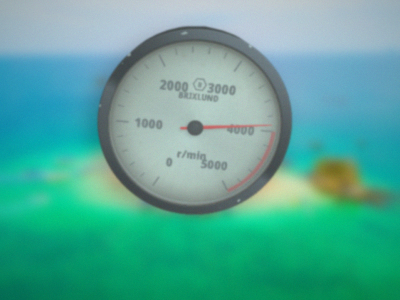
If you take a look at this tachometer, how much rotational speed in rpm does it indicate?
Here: 3900 rpm
